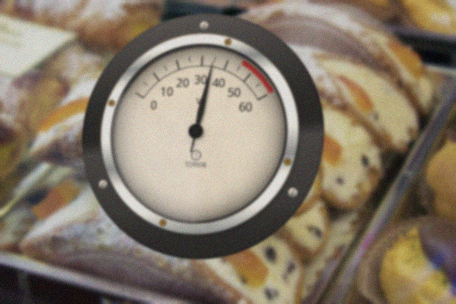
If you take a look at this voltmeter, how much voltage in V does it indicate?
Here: 35 V
